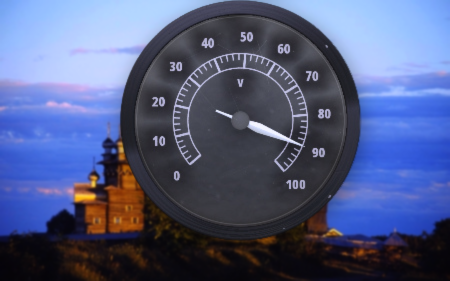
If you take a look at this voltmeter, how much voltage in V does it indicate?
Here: 90 V
